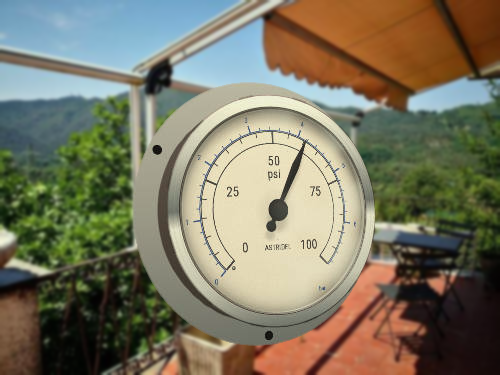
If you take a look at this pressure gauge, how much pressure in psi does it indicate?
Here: 60 psi
